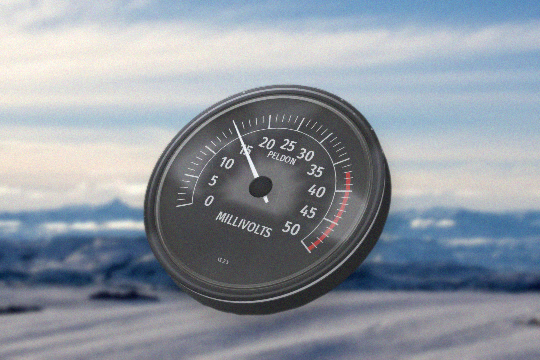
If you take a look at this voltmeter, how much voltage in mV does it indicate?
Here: 15 mV
